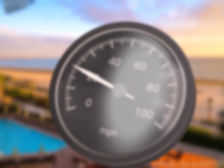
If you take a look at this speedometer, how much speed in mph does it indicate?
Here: 20 mph
